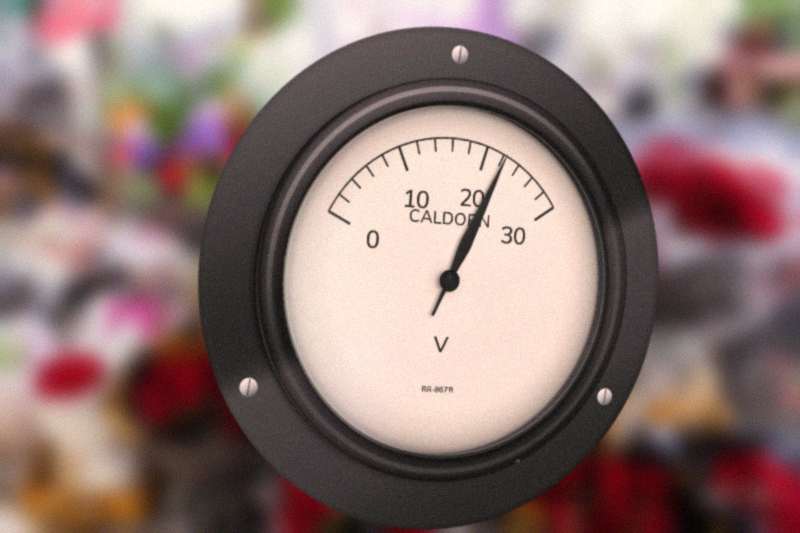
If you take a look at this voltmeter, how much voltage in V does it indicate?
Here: 22 V
